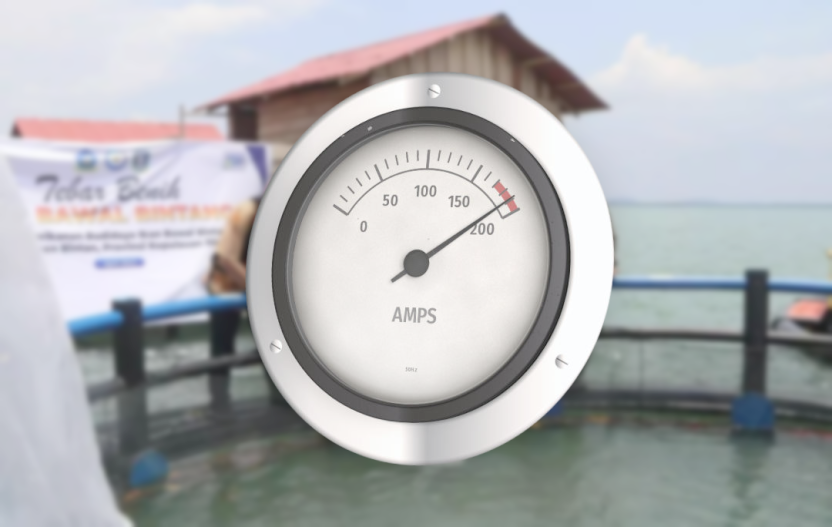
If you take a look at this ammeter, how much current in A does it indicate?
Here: 190 A
